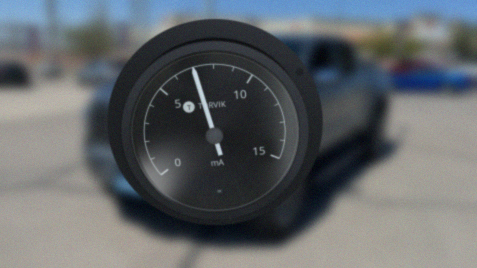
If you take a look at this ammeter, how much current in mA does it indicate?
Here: 7 mA
